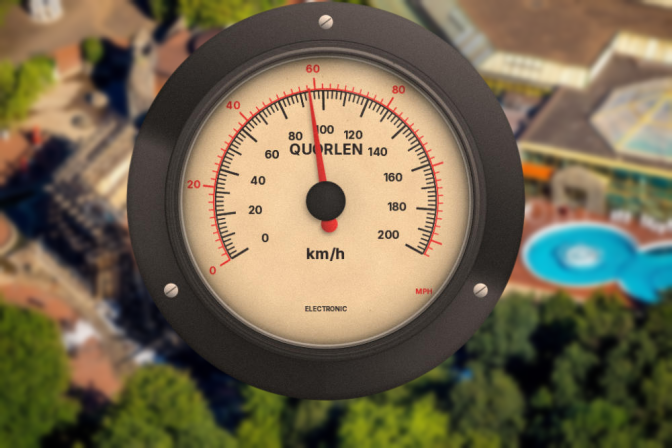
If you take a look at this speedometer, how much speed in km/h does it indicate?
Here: 94 km/h
